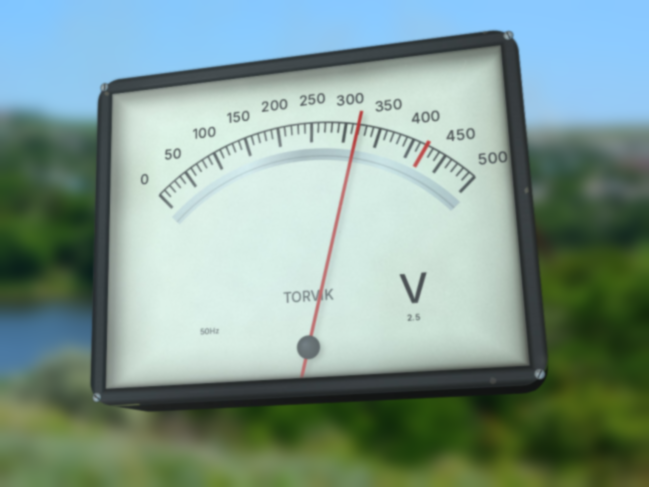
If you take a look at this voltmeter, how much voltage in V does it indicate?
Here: 320 V
